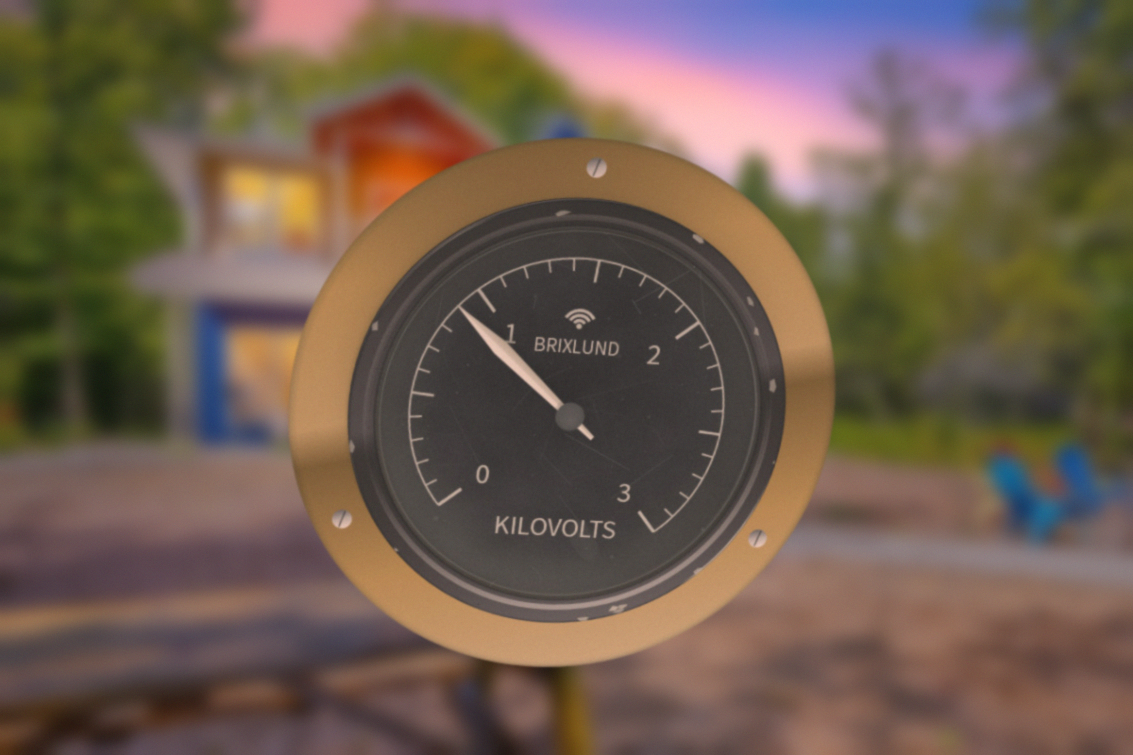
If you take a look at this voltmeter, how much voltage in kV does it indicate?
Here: 0.9 kV
